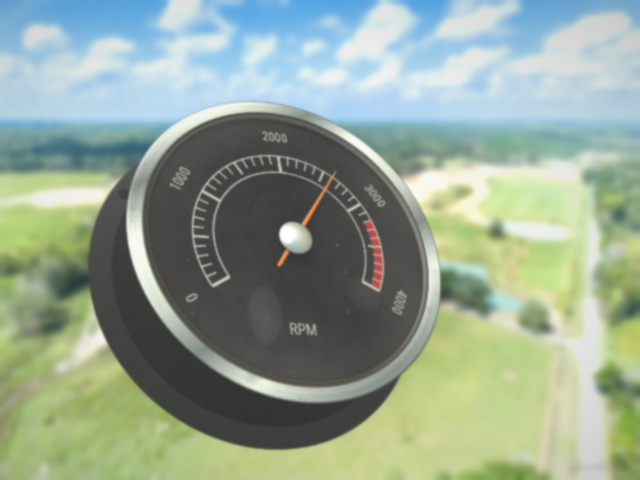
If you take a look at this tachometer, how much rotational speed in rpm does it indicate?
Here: 2600 rpm
